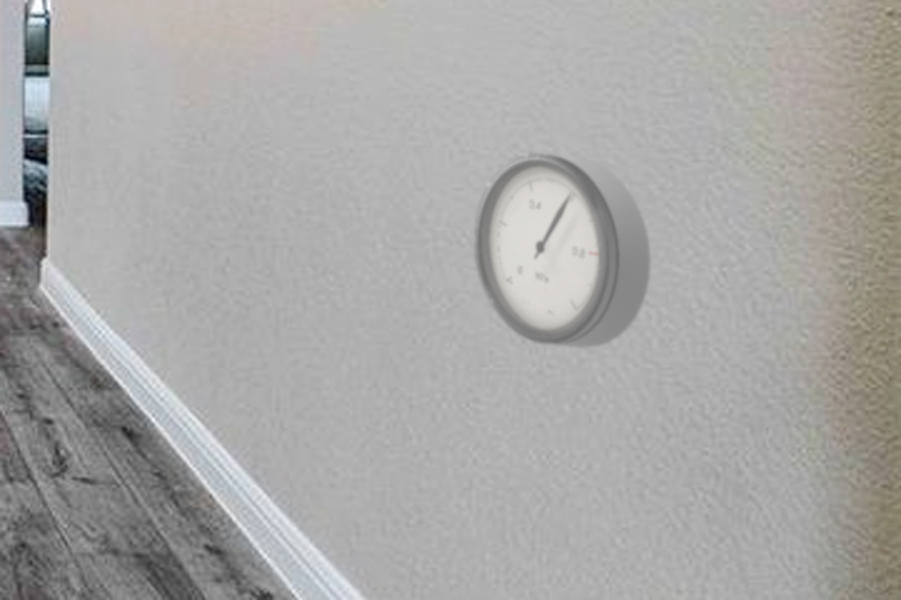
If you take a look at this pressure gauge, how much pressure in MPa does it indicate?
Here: 0.6 MPa
